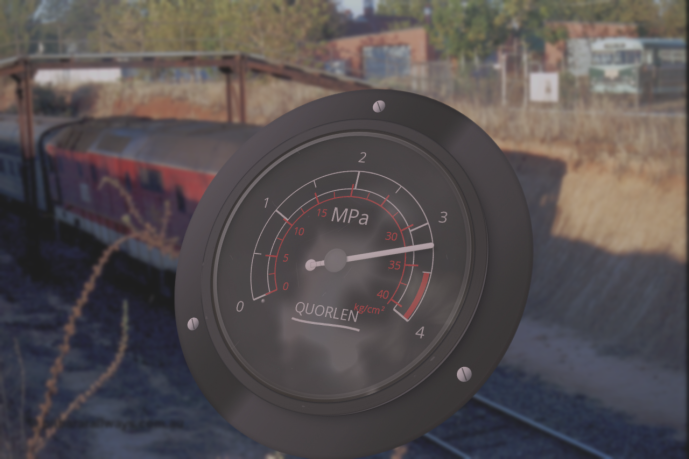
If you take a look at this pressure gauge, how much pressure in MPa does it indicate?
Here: 3.25 MPa
